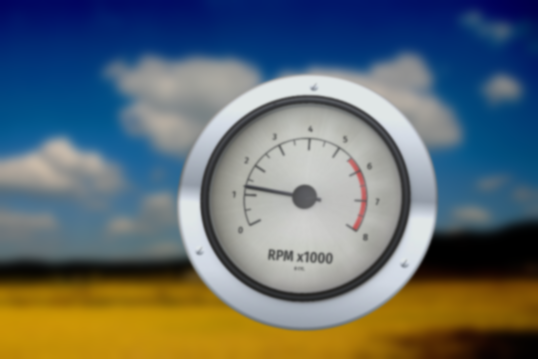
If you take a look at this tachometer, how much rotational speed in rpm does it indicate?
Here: 1250 rpm
